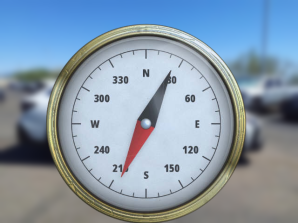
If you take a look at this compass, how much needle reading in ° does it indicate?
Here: 205 °
